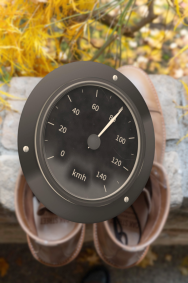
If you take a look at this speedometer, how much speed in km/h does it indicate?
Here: 80 km/h
